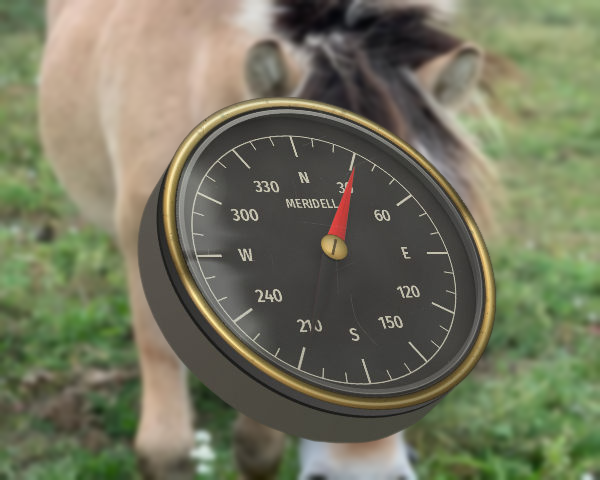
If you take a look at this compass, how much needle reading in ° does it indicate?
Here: 30 °
